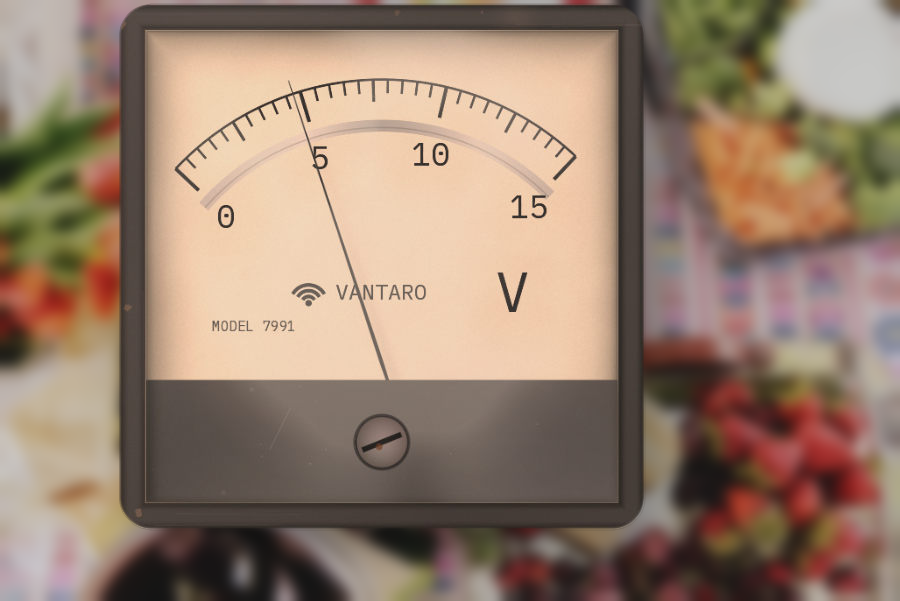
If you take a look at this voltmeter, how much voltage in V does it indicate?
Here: 4.75 V
